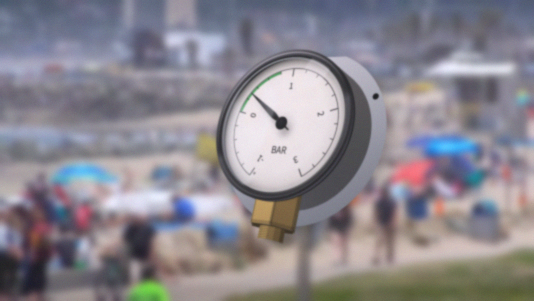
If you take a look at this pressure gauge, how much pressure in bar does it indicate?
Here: 0.3 bar
